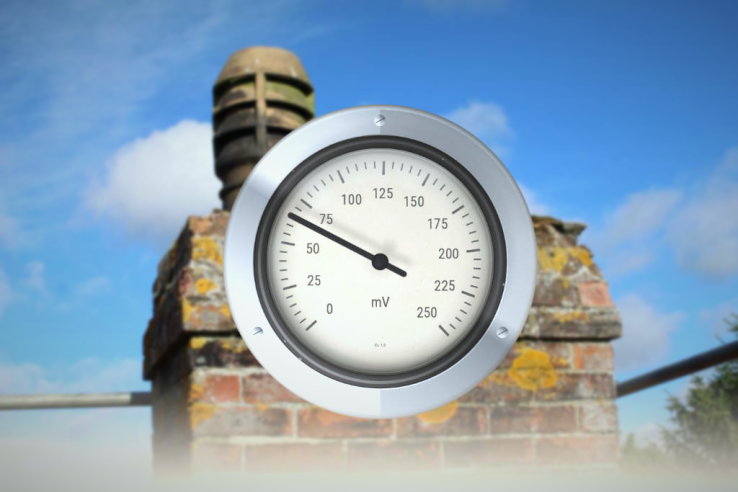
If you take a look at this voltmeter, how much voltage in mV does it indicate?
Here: 65 mV
